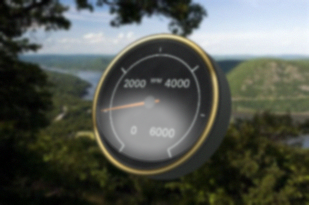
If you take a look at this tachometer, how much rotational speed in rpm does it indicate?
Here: 1000 rpm
